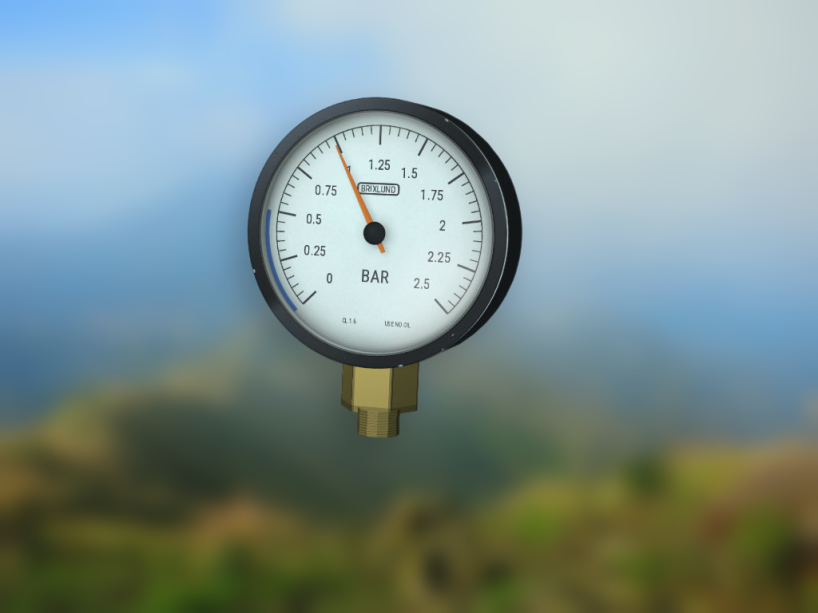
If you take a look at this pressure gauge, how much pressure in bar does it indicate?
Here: 1 bar
